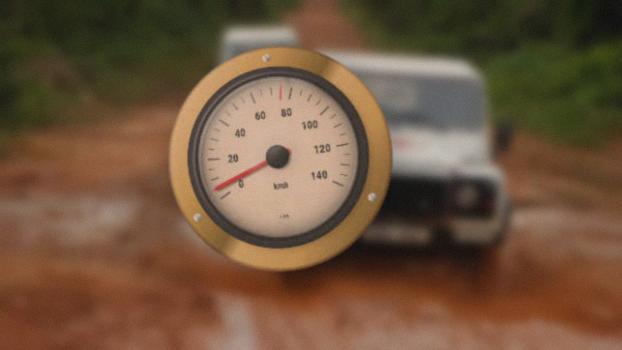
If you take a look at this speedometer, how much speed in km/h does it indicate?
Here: 5 km/h
